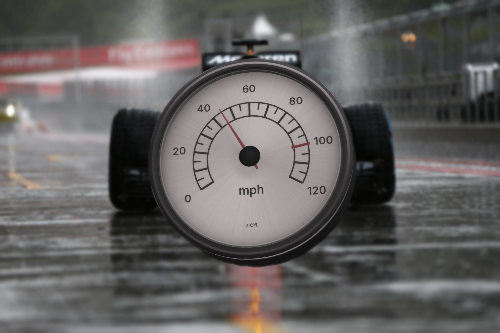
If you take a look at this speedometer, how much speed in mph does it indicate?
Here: 45 mph
